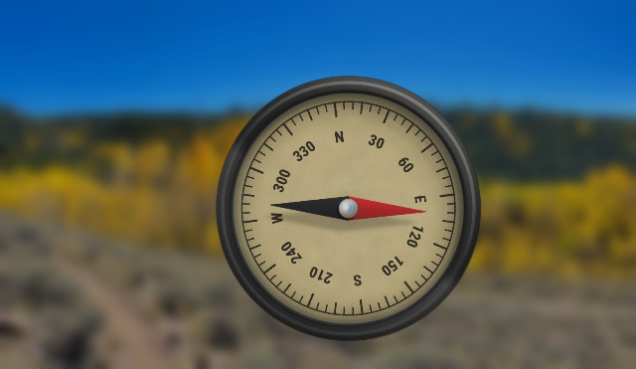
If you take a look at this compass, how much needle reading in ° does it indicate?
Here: 100 °
